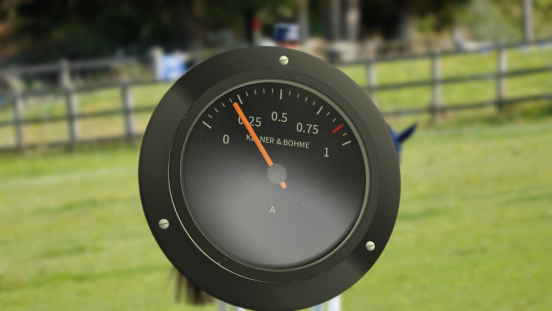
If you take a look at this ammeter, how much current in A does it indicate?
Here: 0.2 A
